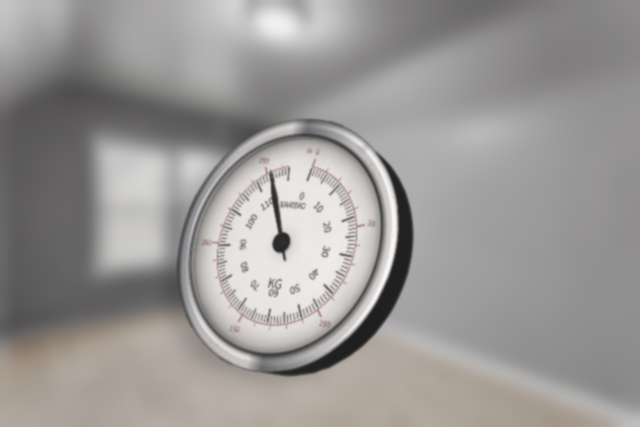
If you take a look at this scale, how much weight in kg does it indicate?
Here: 115 kg
